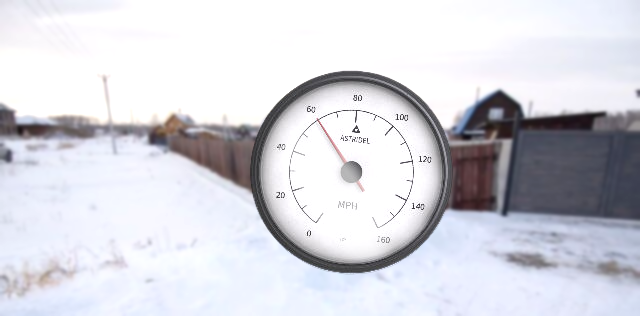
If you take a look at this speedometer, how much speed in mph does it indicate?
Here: 60 mph
